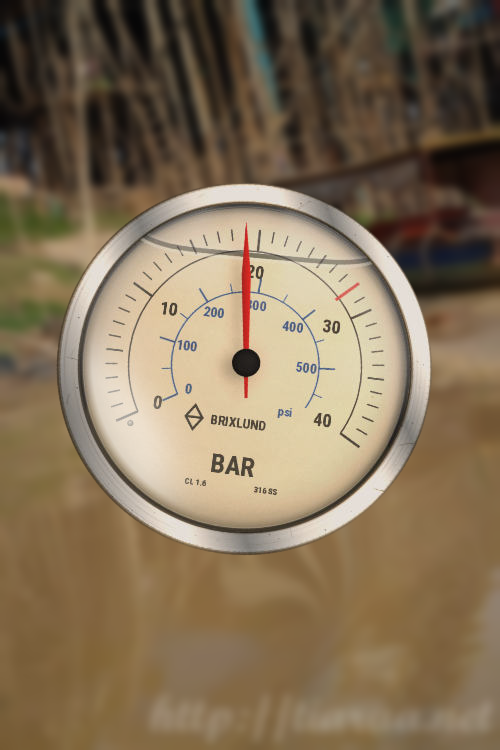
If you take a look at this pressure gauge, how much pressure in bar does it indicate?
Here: 19 bar
